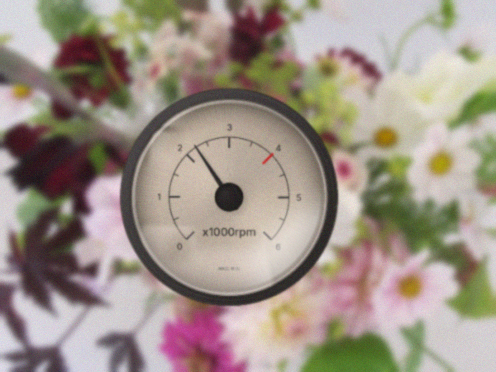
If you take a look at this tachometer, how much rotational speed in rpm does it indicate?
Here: 2250 rpm
